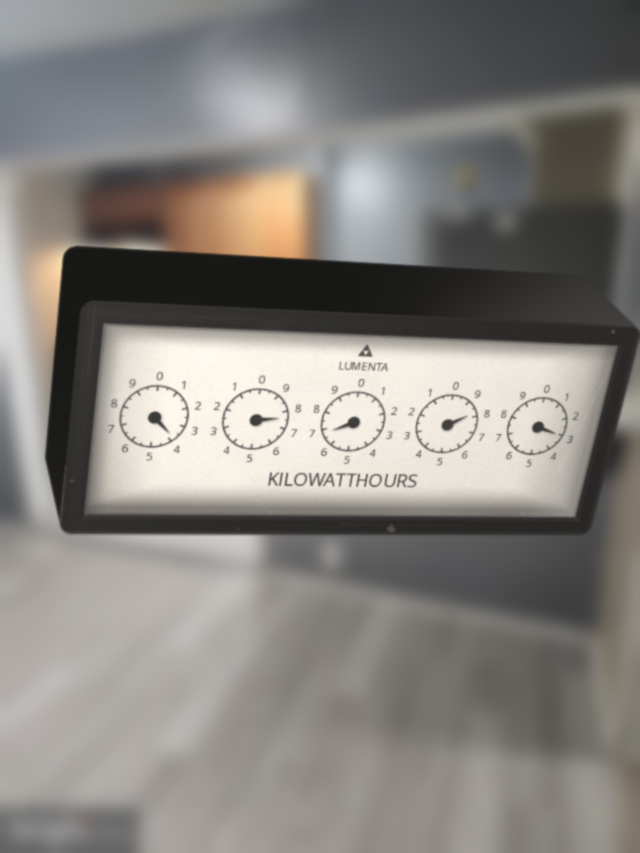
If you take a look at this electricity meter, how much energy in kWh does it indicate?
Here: 37683 kWh
